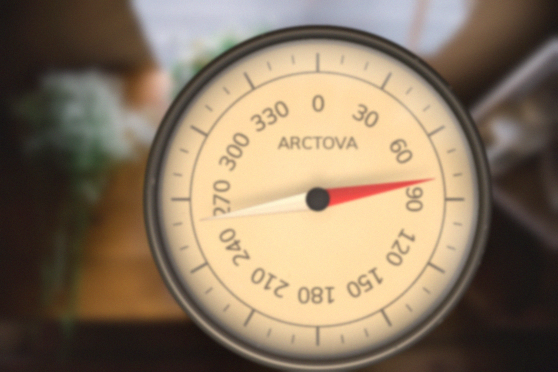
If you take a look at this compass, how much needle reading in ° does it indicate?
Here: 80 °
